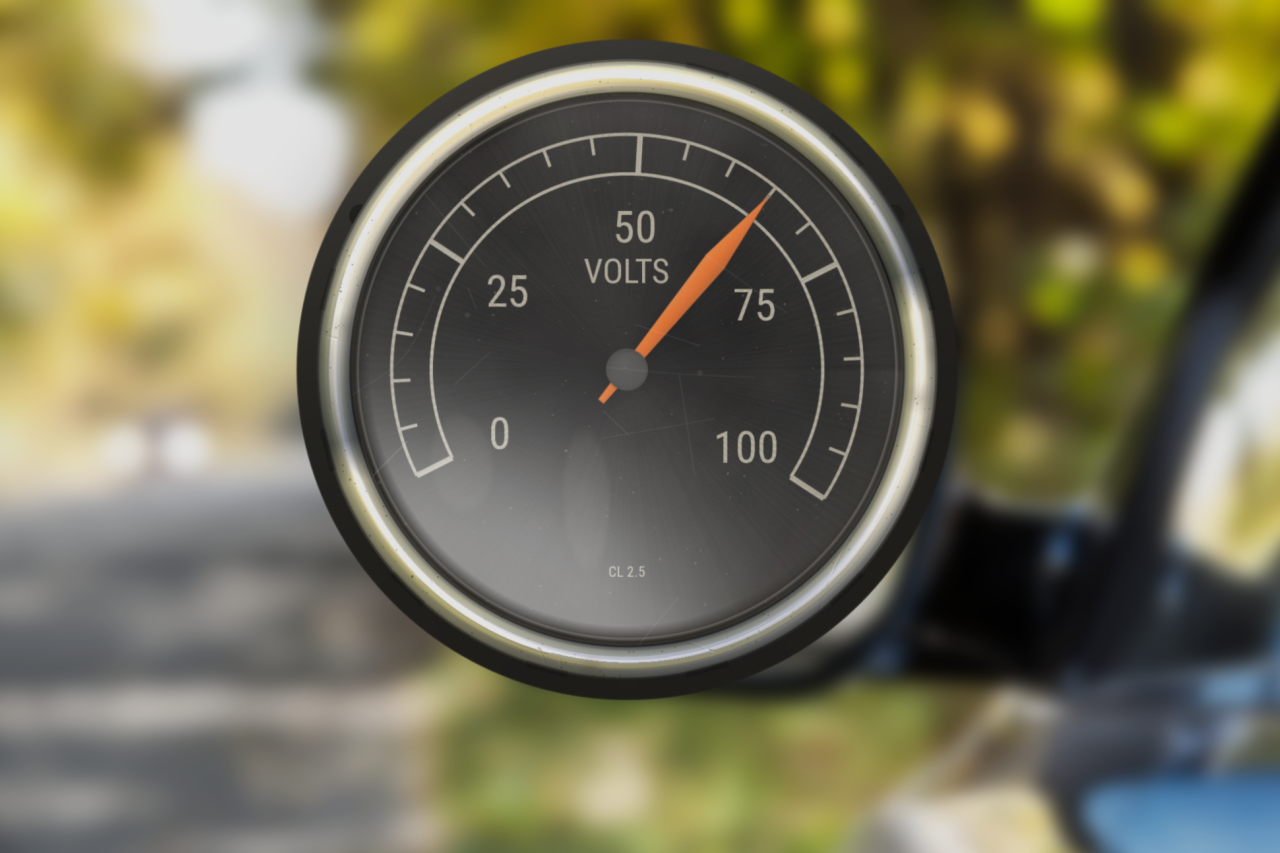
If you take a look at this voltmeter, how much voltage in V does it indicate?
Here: 65 V
